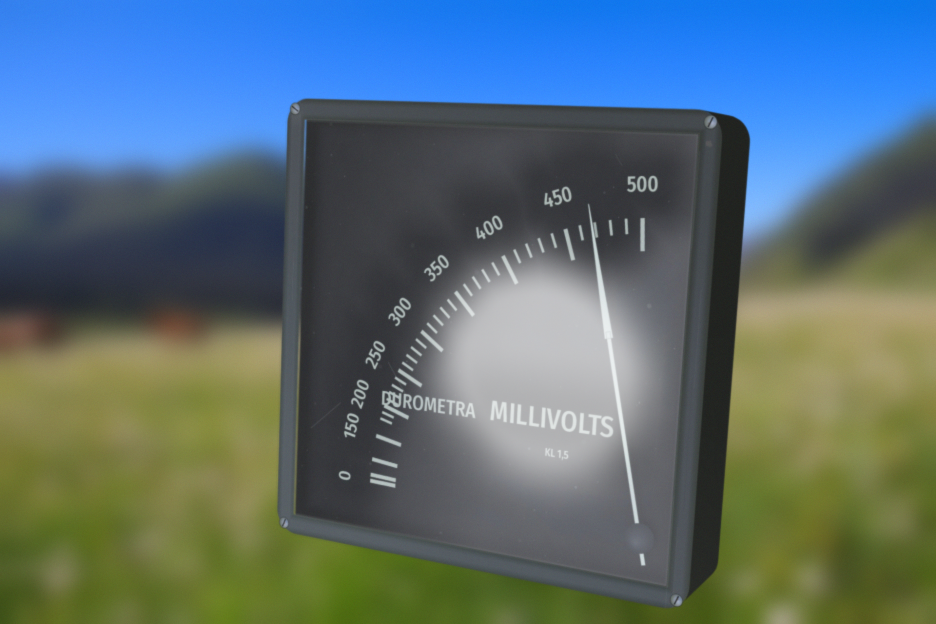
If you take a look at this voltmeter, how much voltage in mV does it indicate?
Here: 470 mV
